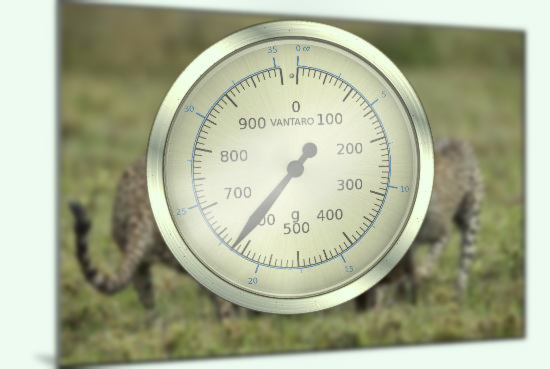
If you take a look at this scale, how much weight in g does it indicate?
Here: 620 g
